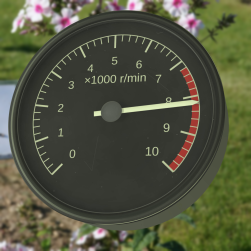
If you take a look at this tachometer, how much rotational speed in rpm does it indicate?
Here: 8200 rpm
